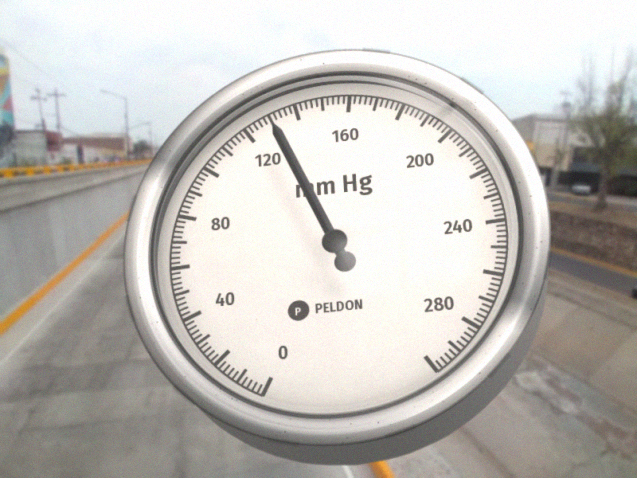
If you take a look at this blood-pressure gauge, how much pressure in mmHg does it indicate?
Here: 130 mmHg
